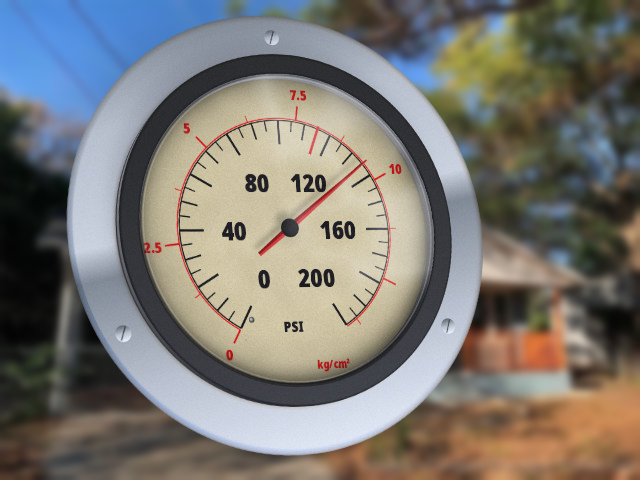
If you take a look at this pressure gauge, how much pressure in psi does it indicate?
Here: 135 psi
